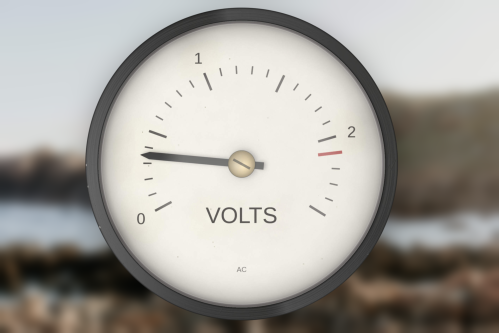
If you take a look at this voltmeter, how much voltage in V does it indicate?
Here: 0.35 V
